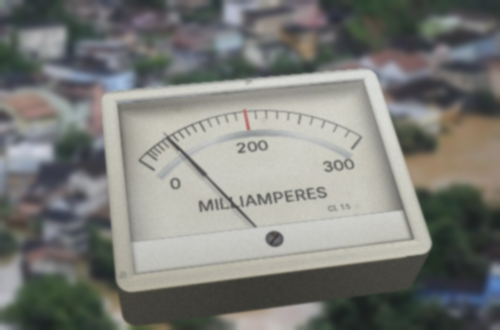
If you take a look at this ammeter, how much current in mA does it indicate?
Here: 100 mA
